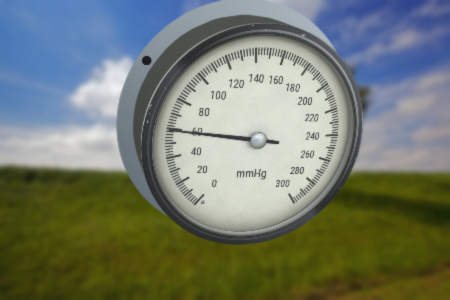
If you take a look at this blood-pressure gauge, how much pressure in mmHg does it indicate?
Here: 60 mmHg
